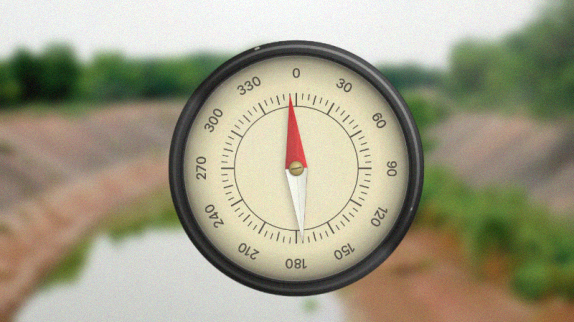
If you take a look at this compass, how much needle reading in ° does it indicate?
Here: 355 °
